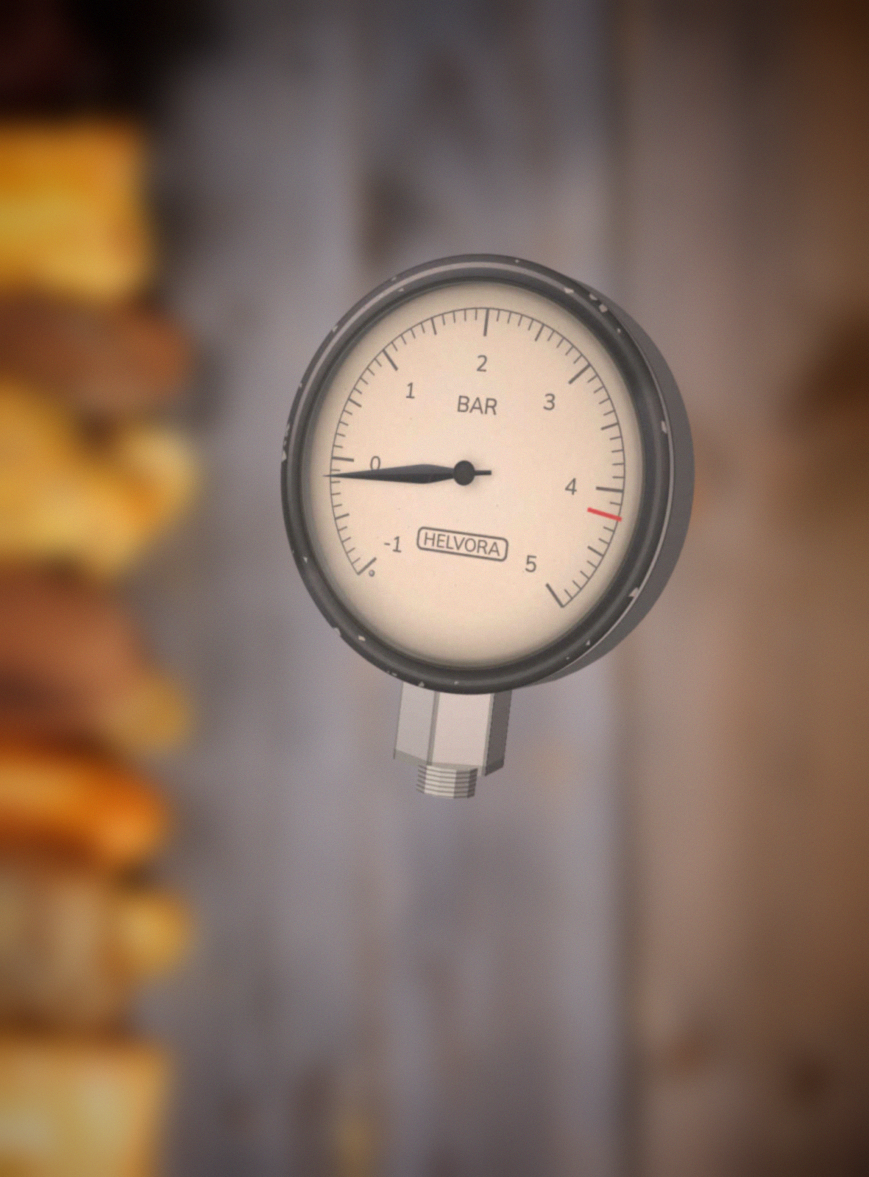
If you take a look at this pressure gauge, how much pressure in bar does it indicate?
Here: -0.15 bar
